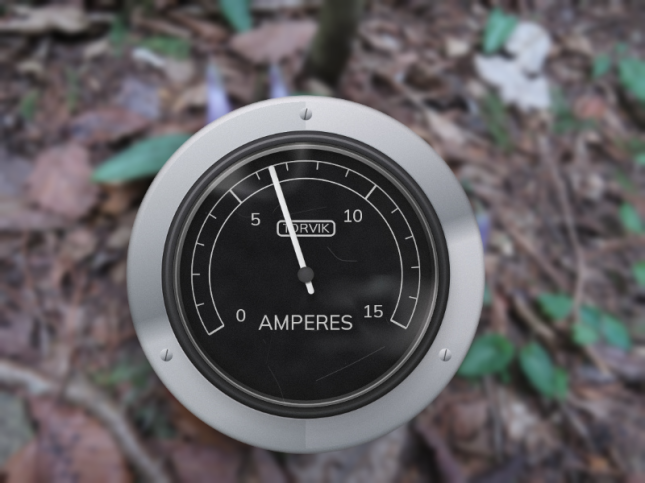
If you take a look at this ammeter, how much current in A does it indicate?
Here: 6.5 A
